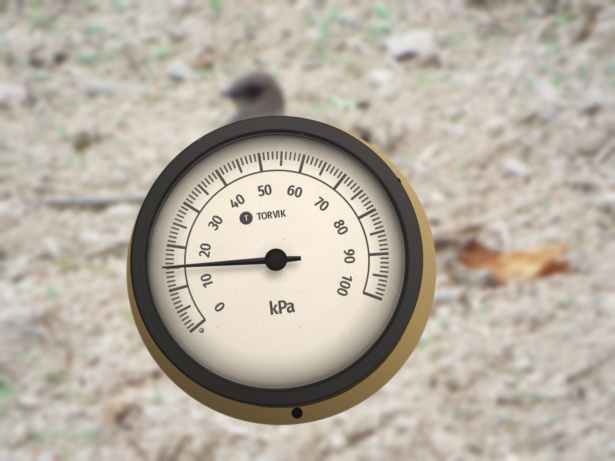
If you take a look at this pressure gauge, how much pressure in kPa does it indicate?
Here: 15 kPa
